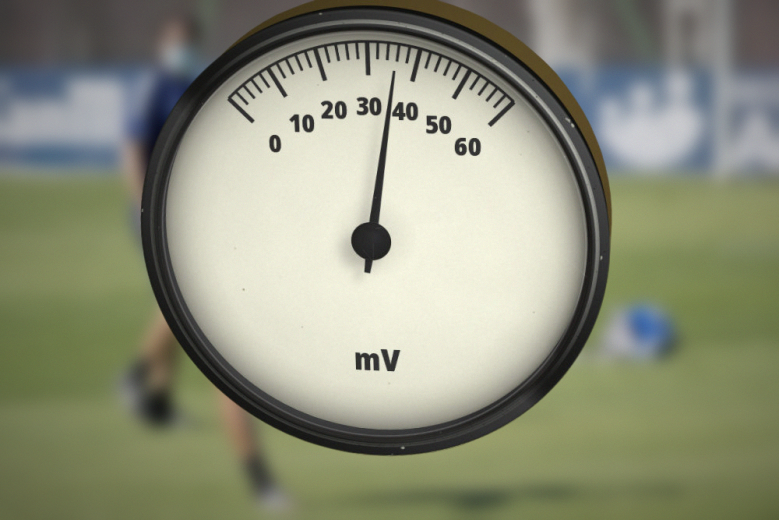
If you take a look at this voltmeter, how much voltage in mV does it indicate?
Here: 36 mV
